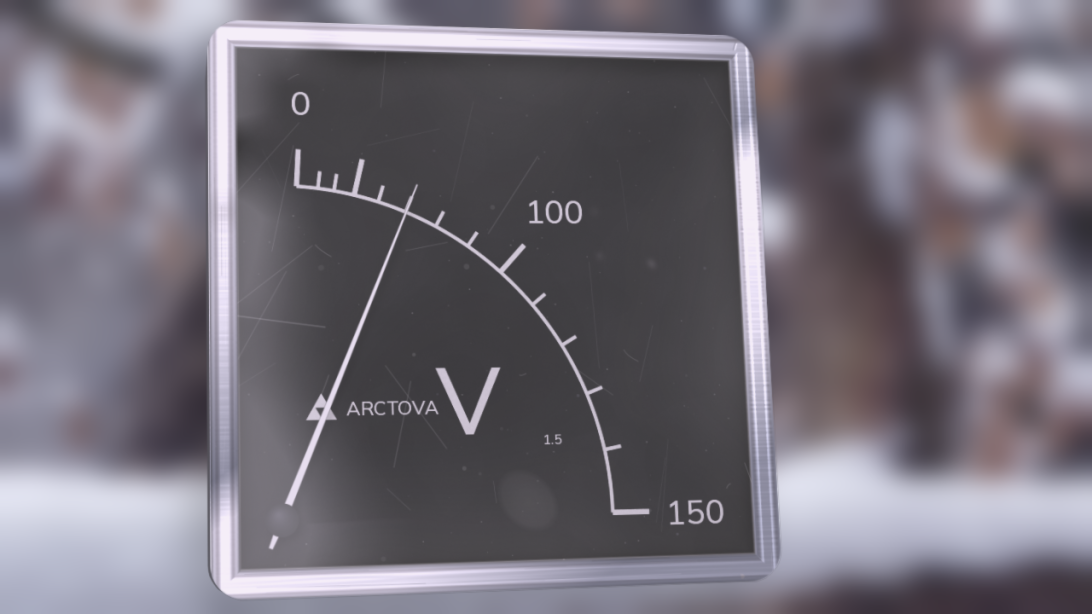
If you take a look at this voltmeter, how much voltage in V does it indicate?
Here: 70 V
